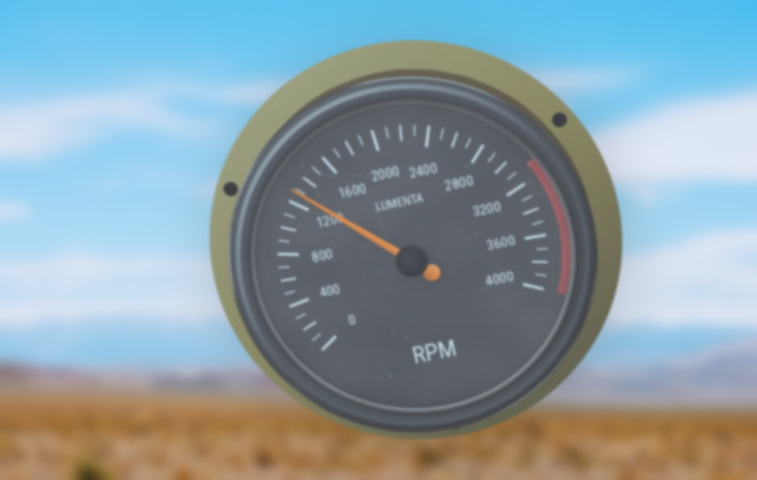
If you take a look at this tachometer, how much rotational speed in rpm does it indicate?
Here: 1300 rpm
